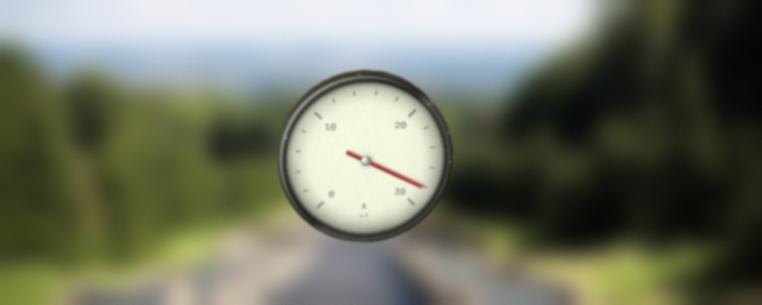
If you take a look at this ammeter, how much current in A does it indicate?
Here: 28 A
